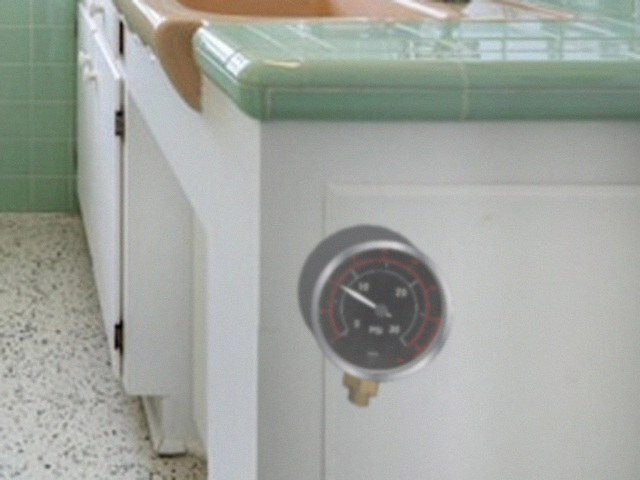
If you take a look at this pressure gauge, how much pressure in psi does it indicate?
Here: 7.5 psi
